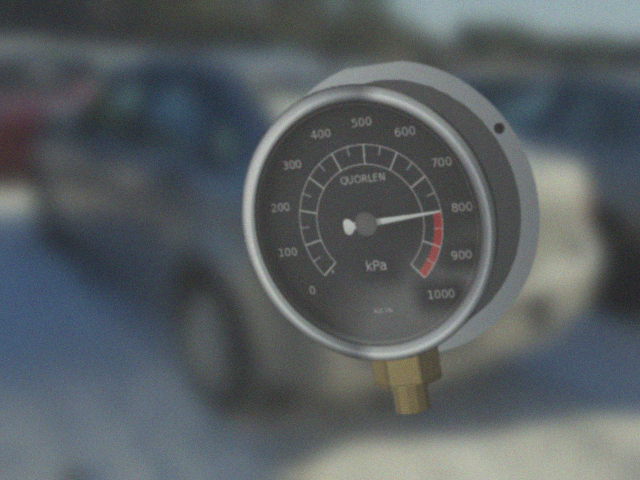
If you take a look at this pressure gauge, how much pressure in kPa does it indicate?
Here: 800 kPa
